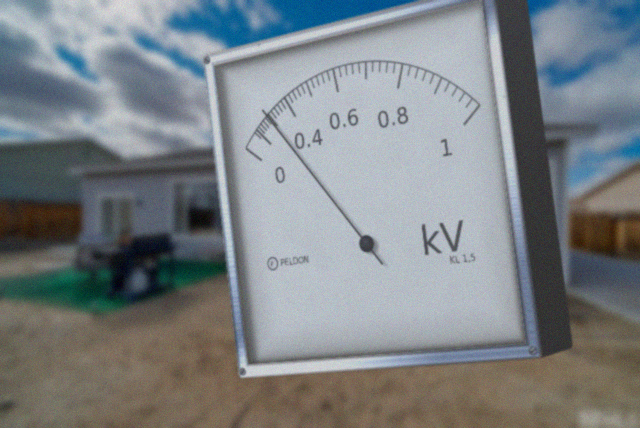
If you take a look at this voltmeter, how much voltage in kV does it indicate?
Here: 0.3 kV
